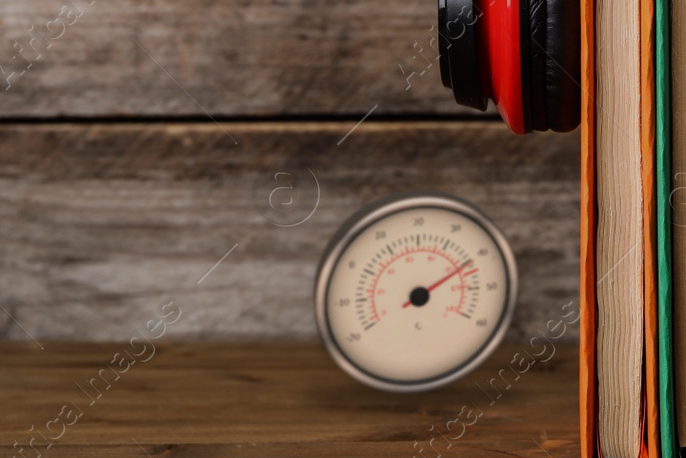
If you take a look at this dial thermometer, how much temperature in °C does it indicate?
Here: 40 °C
